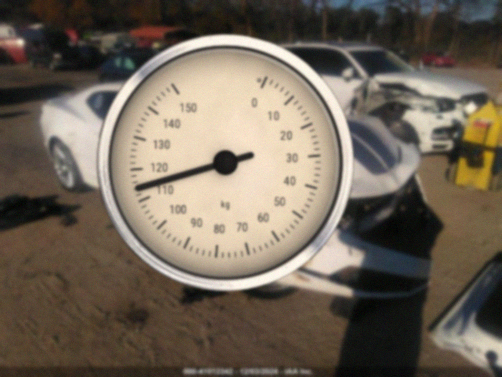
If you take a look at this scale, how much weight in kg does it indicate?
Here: 114 kg
